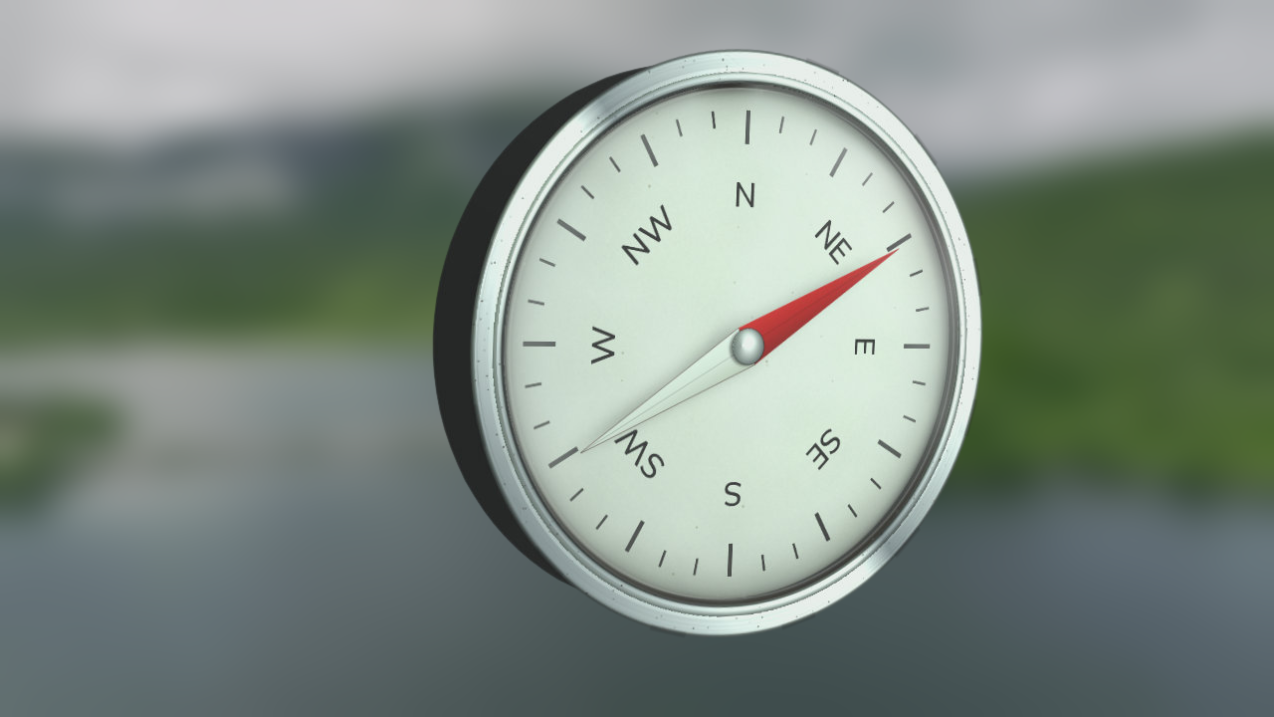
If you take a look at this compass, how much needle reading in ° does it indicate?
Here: 60 °
